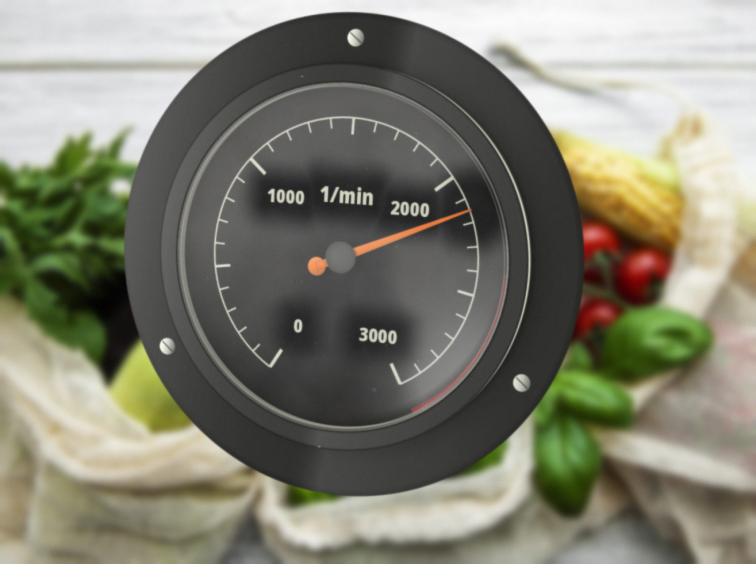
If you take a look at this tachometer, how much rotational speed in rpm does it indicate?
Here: 2150 rpm
